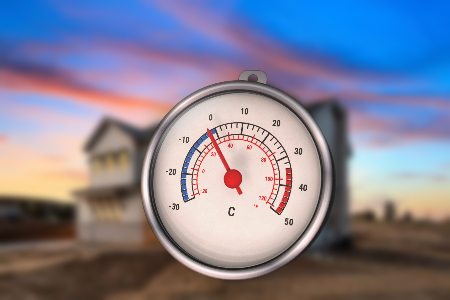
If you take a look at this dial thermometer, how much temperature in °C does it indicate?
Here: -2 °C
